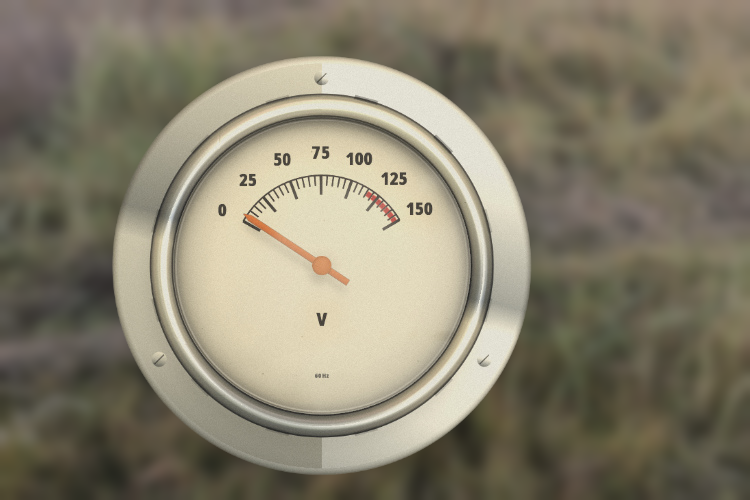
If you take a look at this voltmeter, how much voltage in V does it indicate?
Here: 5 V
